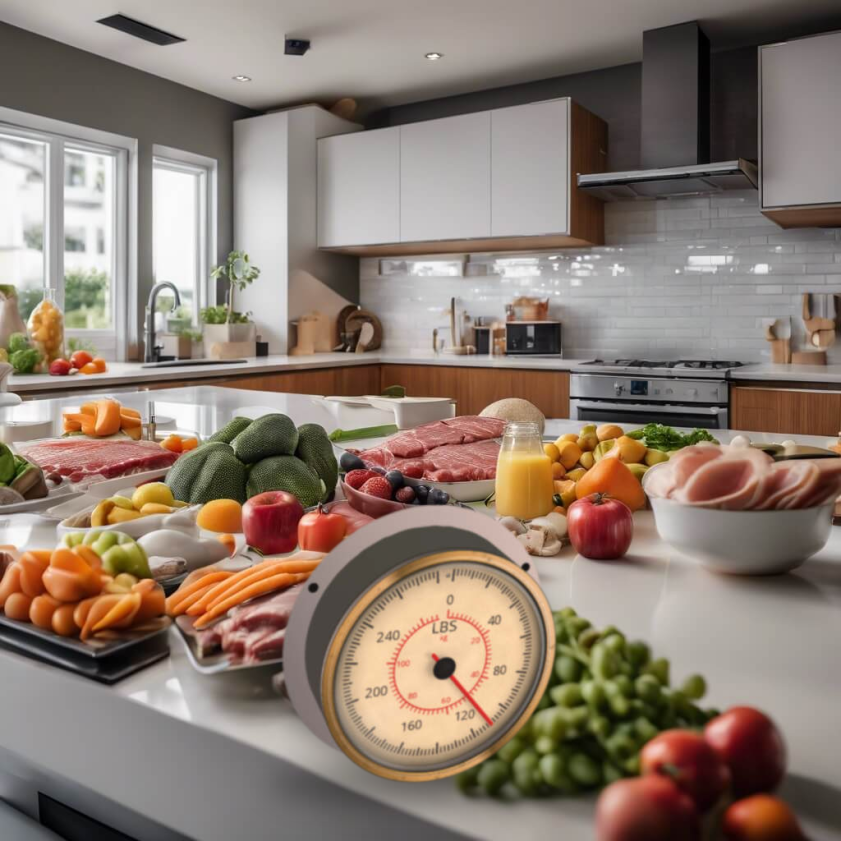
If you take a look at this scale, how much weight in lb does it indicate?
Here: 110 lb
